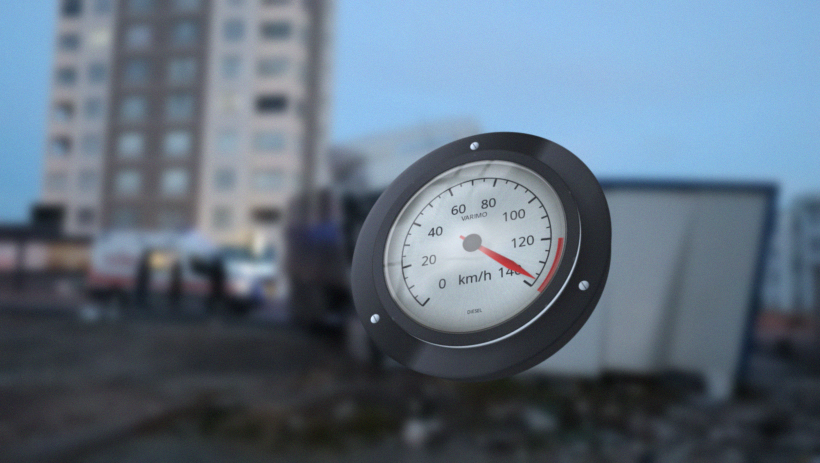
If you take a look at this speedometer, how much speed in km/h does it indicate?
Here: 137.5 km/h
